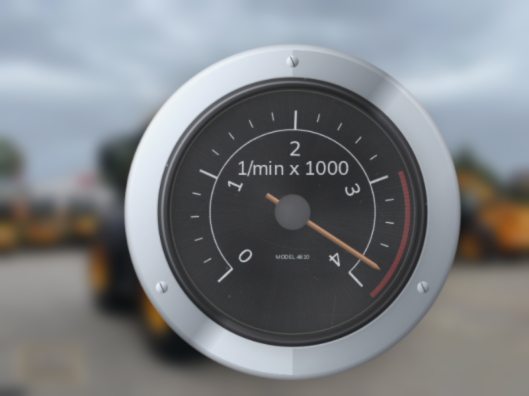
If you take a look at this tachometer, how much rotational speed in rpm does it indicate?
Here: 3800 rpm
